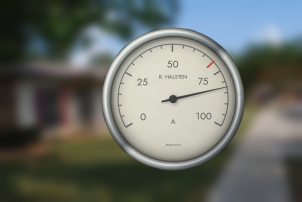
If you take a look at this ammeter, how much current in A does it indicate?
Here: 82.5 A
